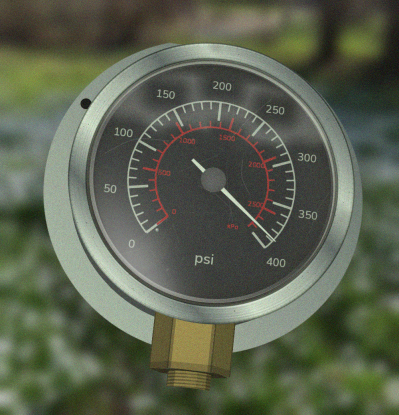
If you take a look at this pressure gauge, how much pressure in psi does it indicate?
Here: 390 psi
